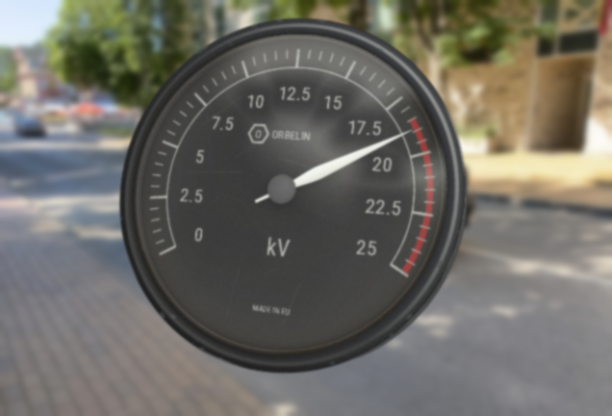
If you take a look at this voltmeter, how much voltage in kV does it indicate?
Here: 19 kV
